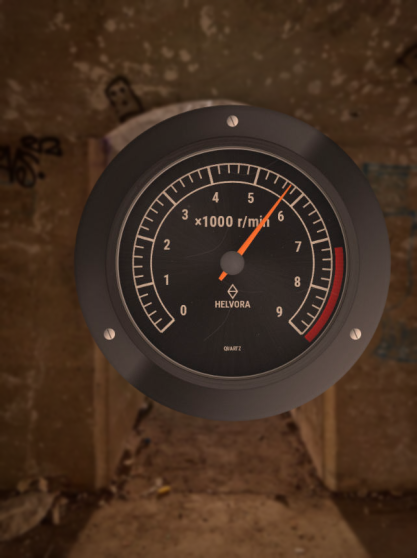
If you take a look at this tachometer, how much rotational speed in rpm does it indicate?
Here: 5700 rpm
